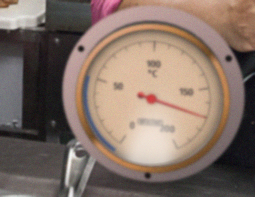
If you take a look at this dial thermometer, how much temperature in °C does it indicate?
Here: 170 °C
